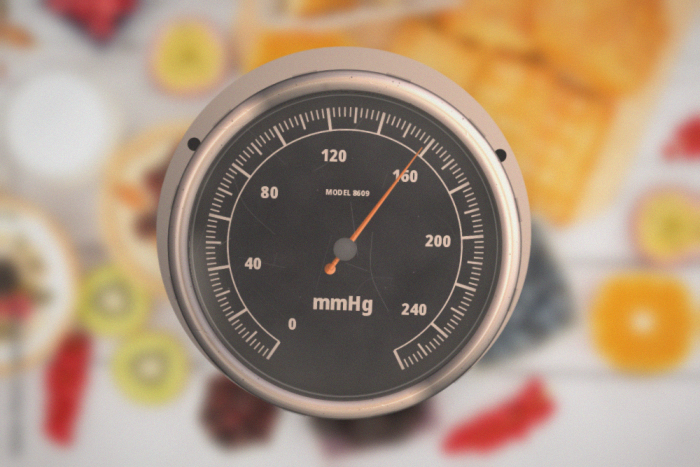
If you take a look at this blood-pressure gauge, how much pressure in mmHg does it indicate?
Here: 158 mmHg
